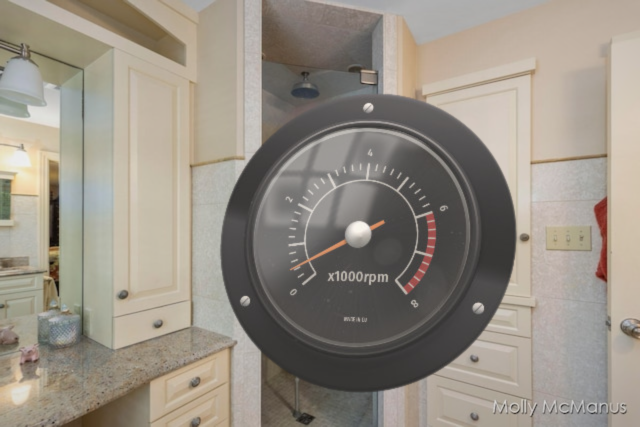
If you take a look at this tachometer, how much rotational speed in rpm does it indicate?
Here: 400 rpm
